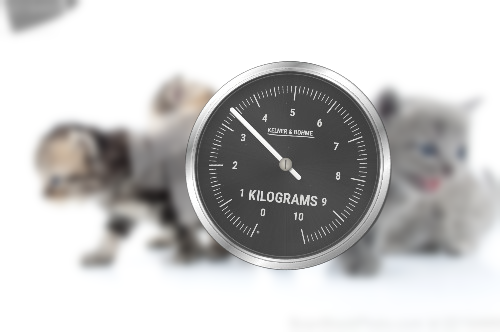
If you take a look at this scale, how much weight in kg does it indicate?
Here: 3.4 kg
